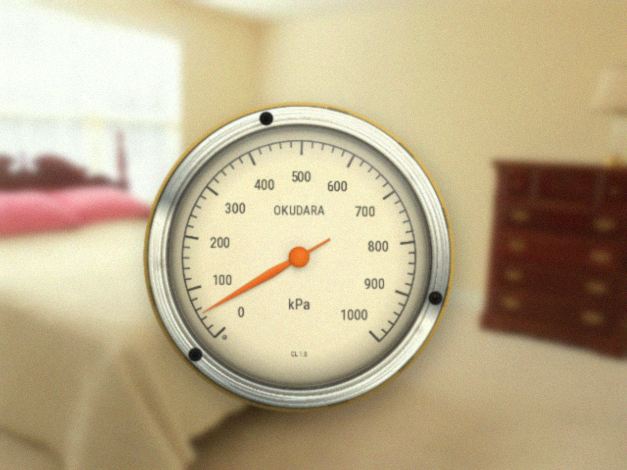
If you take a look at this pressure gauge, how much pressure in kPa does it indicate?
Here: 50 kPa
